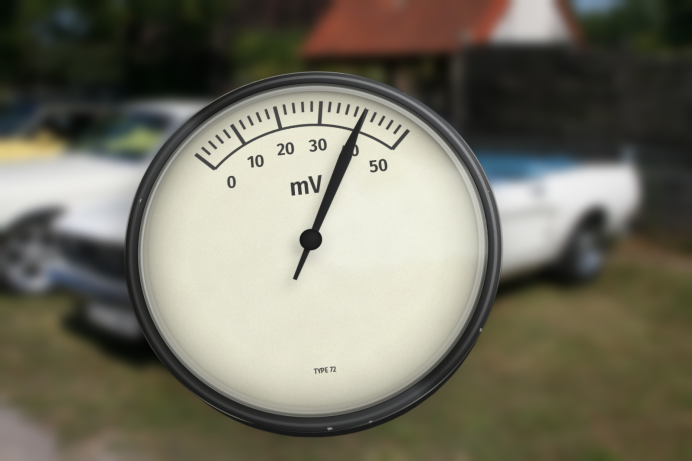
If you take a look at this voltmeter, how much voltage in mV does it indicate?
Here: 40 mV
